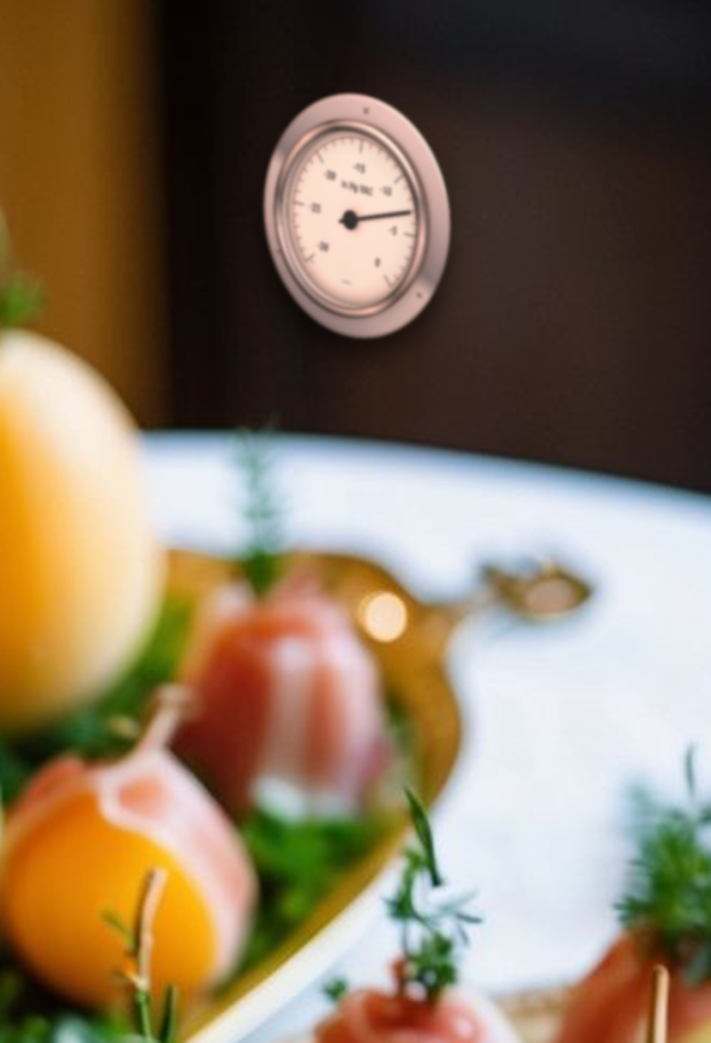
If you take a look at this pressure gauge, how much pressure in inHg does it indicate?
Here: -7 inHg
